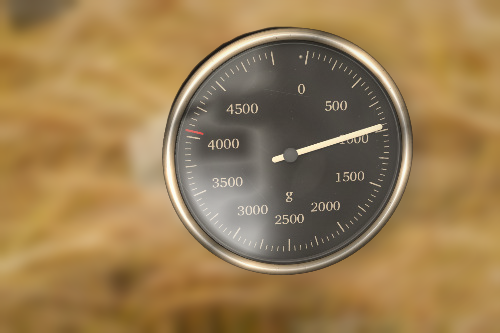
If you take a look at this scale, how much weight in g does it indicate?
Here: 950 g
